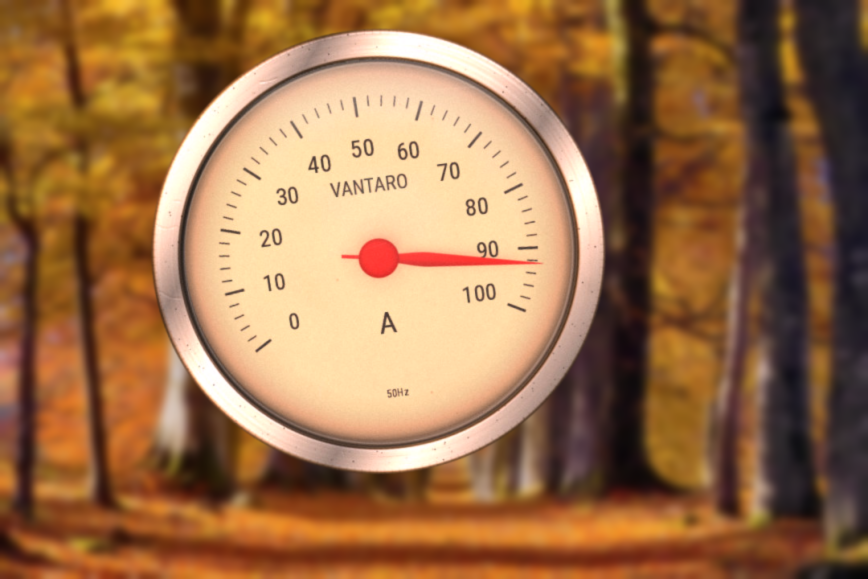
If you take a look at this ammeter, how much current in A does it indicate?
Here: 92 A
